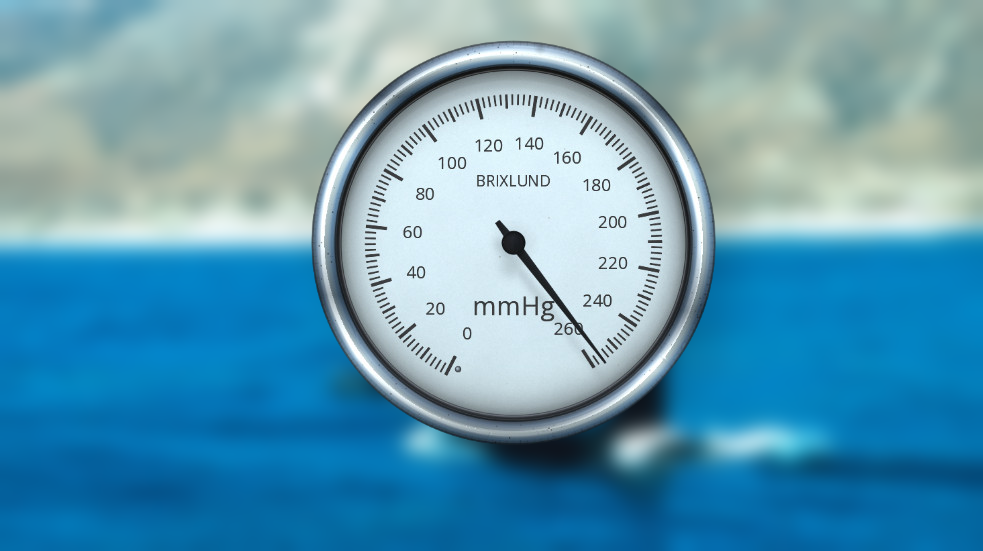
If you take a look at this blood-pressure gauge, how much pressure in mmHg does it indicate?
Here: 256 mmHg
